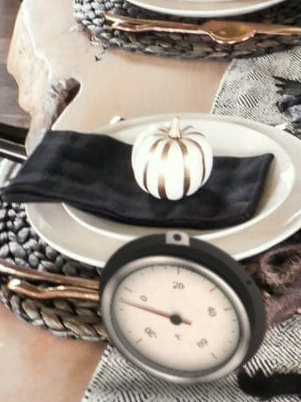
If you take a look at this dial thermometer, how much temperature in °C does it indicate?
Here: -4 °C
